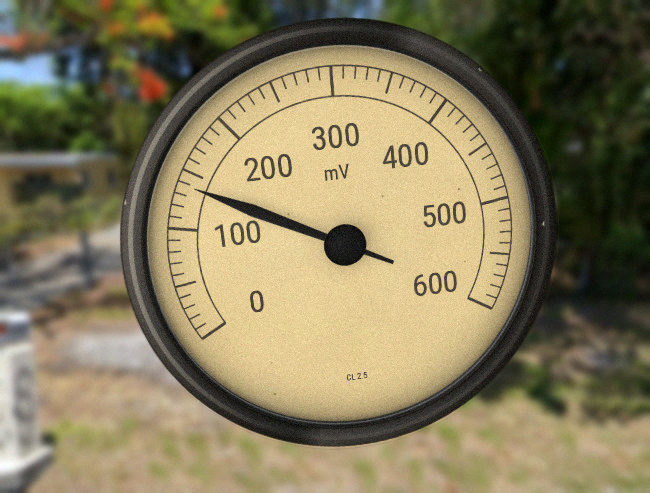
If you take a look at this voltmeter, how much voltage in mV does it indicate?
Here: 140 mV
